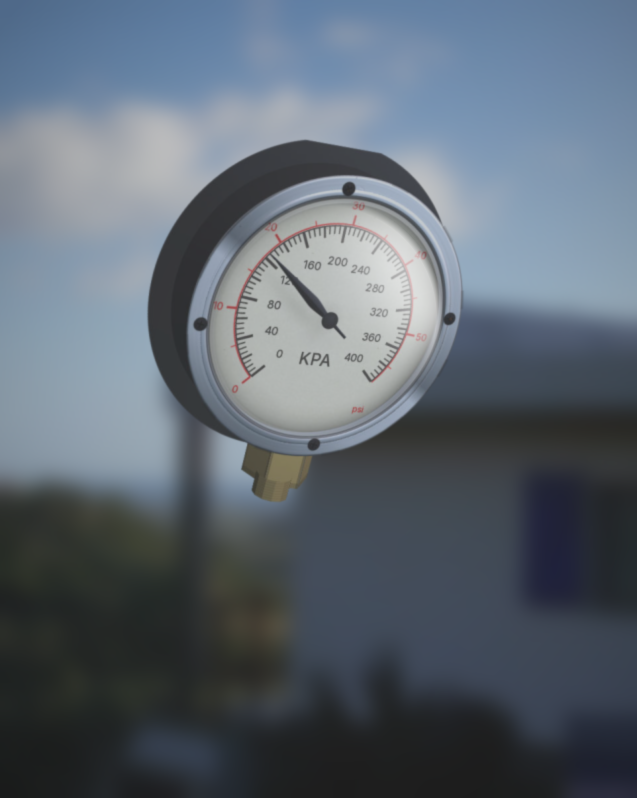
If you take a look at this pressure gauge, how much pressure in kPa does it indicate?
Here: 125 kPa
